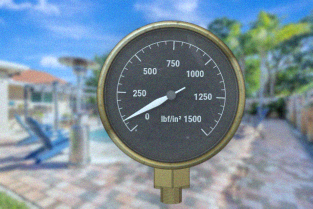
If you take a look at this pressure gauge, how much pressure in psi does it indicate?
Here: 75 psi
